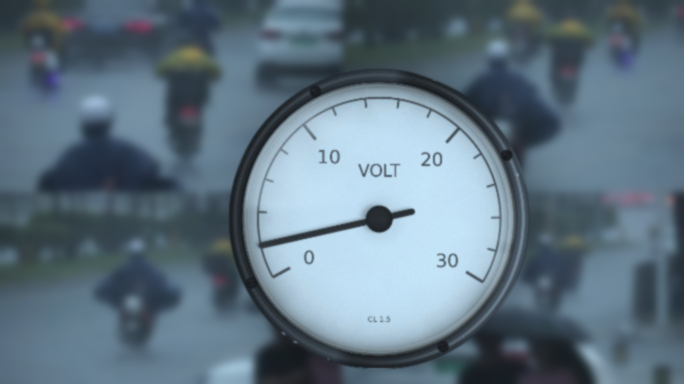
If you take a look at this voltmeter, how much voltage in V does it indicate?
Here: 2 V
